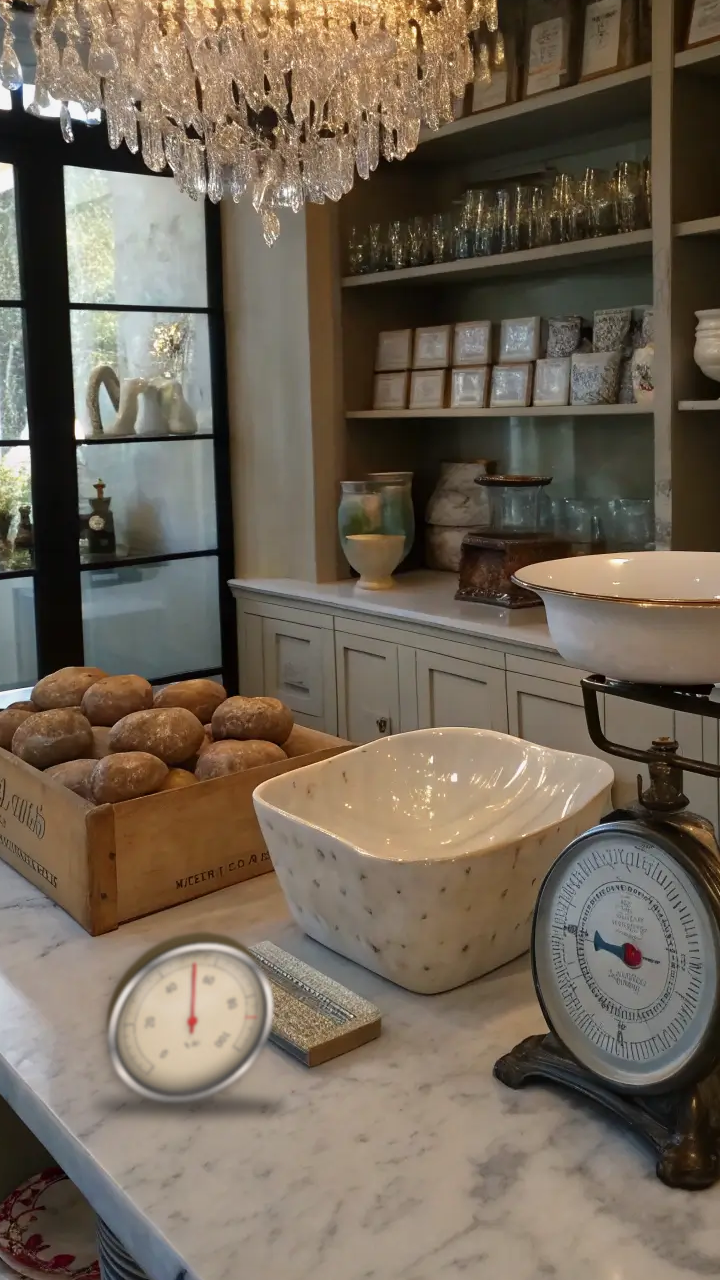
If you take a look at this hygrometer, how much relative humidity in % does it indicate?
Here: 52 %
